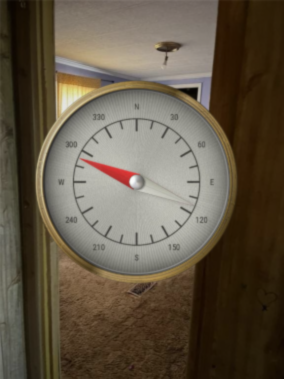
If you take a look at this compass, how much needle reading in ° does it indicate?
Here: 292.5 °
